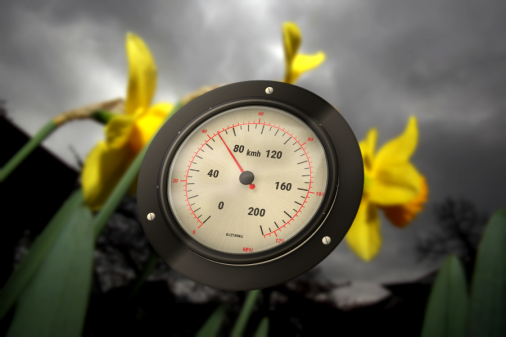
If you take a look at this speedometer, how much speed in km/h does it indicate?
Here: 70 km/h
